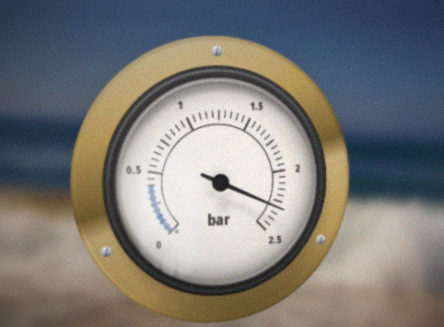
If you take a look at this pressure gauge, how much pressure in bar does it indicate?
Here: 2.3 bar
